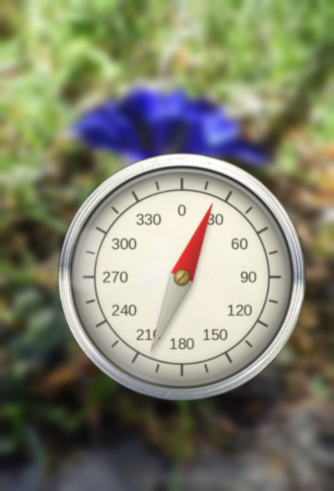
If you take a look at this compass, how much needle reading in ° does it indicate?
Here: 22.5 °
